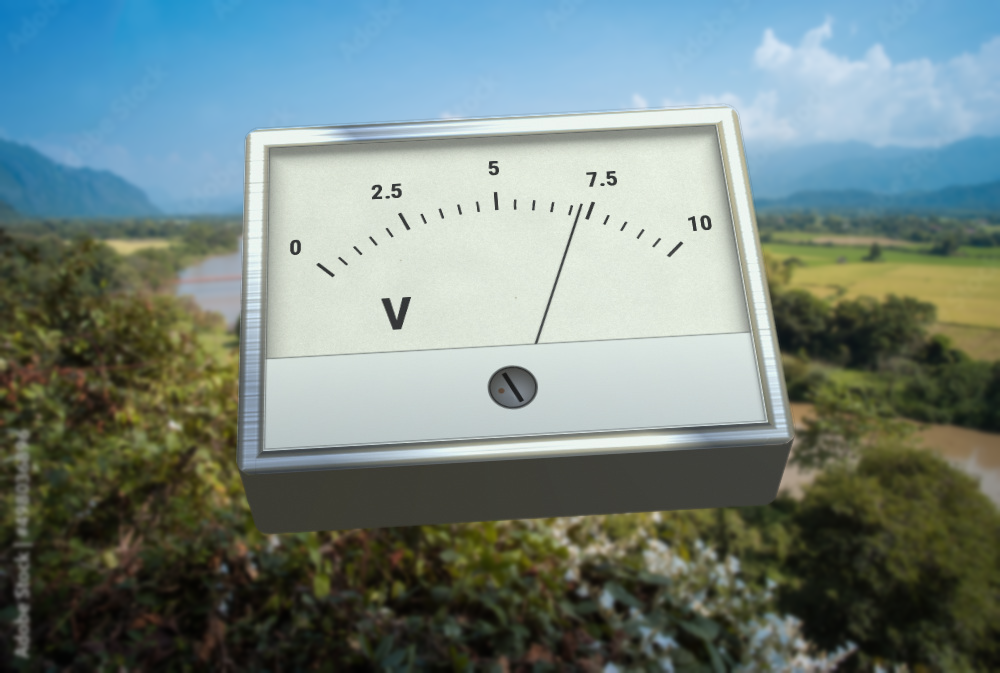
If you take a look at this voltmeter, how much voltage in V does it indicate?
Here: 7.25 V
